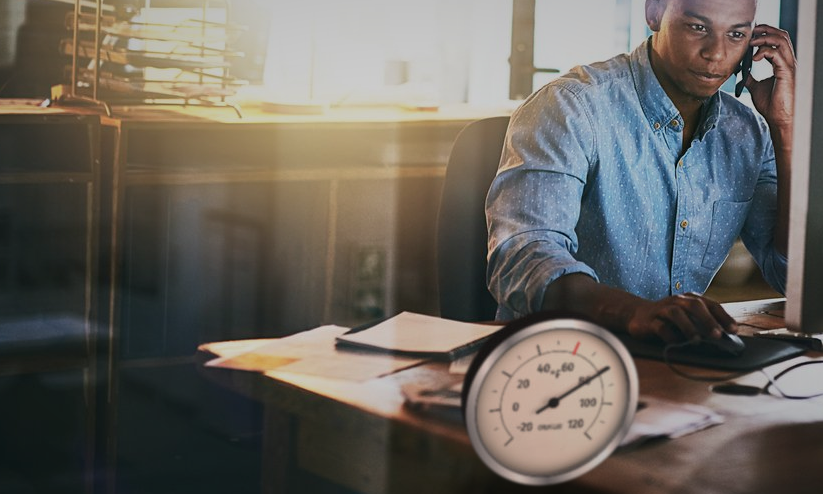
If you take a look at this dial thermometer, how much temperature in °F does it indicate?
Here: 80 °F
